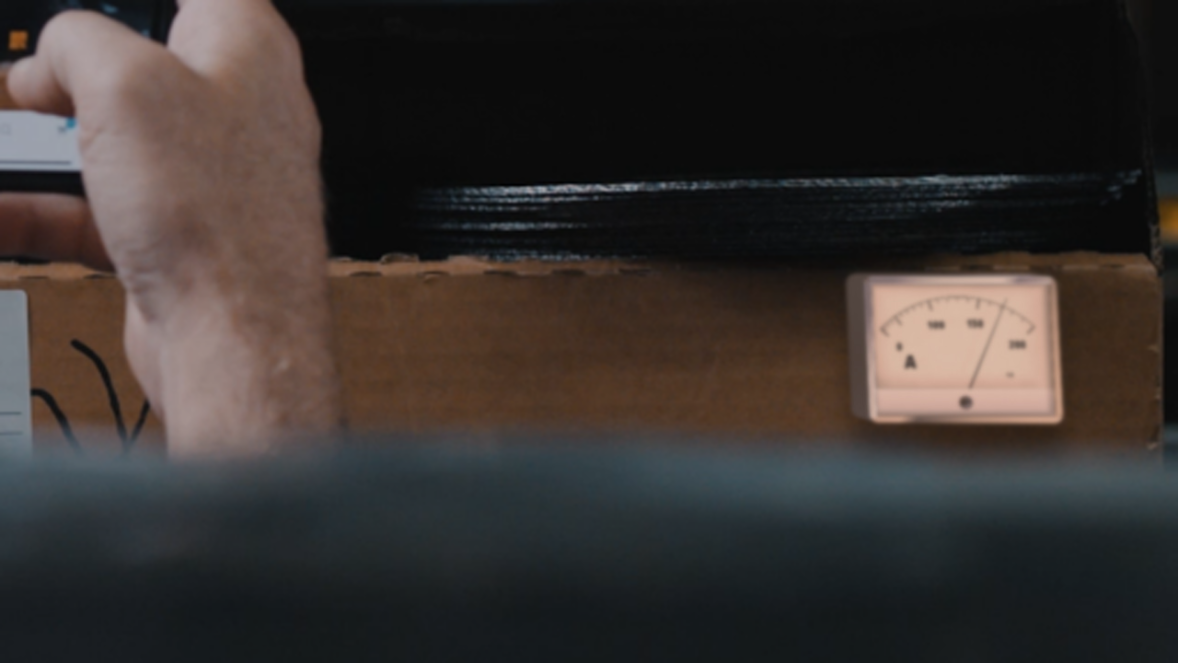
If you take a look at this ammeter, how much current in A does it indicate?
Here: 170 A
